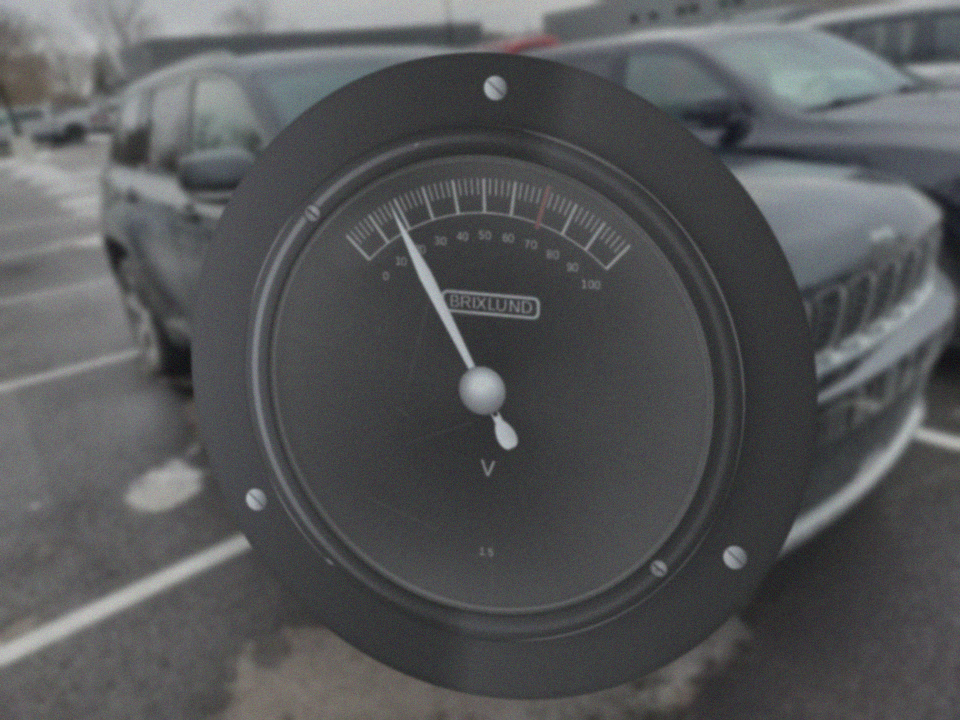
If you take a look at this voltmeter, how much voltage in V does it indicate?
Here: 20 V
